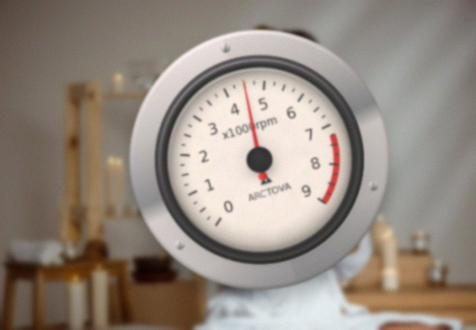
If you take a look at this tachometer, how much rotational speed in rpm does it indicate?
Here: 4500 rpm
